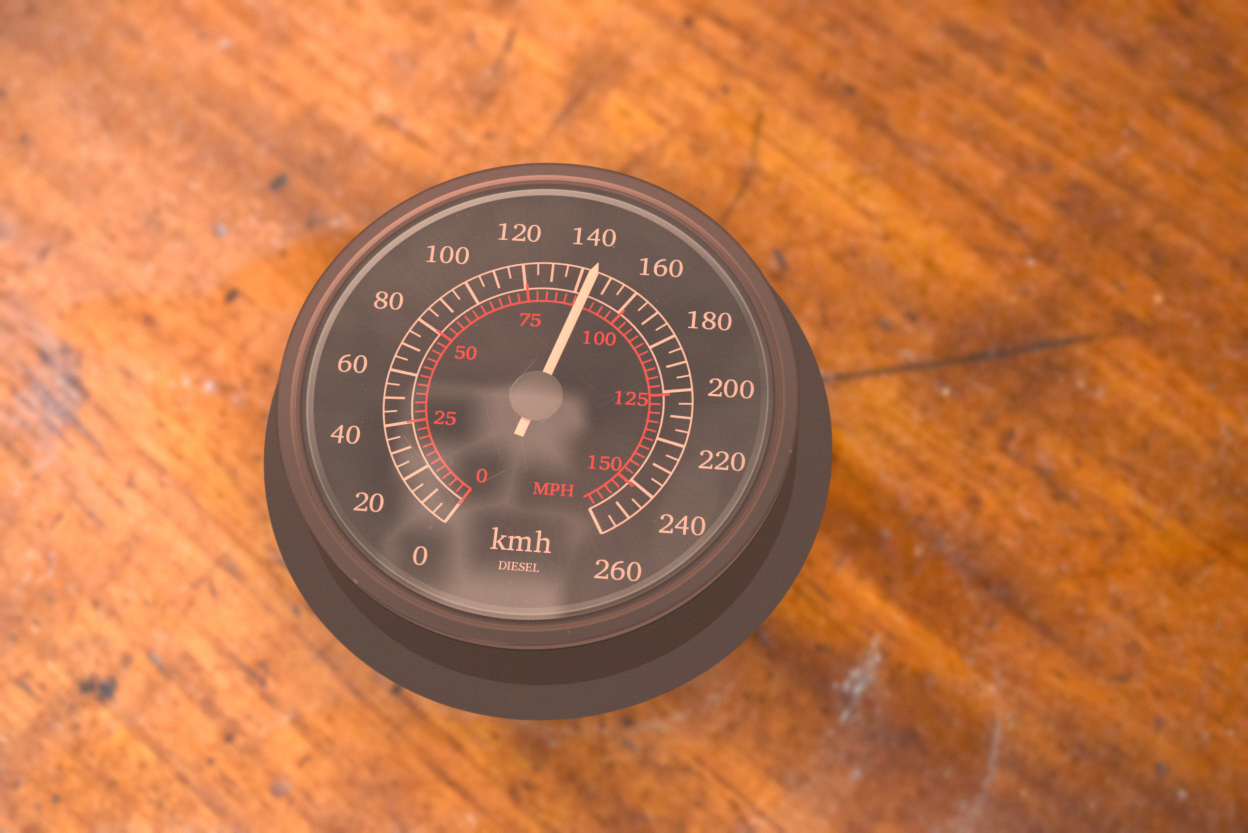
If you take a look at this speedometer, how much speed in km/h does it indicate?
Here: 145 km/h
